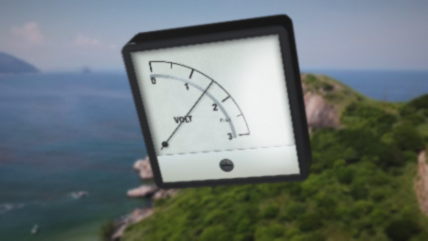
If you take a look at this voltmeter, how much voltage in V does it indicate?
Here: 1.5 V
